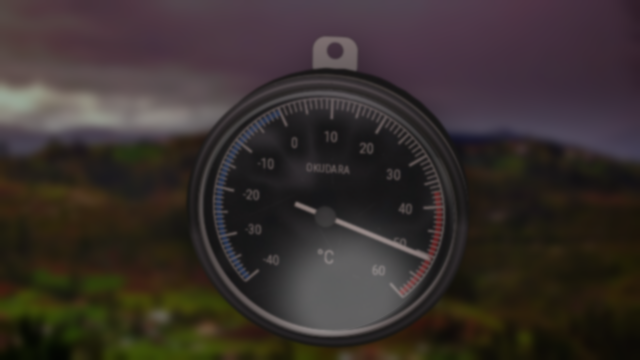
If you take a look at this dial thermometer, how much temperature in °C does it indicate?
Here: 50 °C
